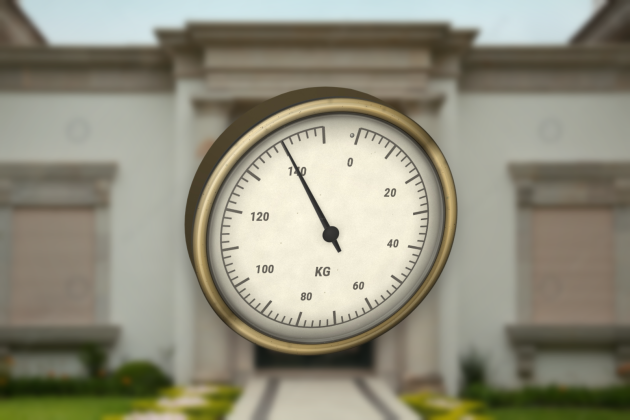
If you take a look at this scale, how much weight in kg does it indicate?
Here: 140 kg
